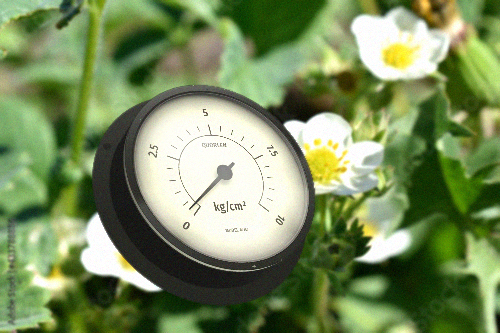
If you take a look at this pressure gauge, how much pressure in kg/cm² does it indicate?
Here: 0.25 kg/cm²
